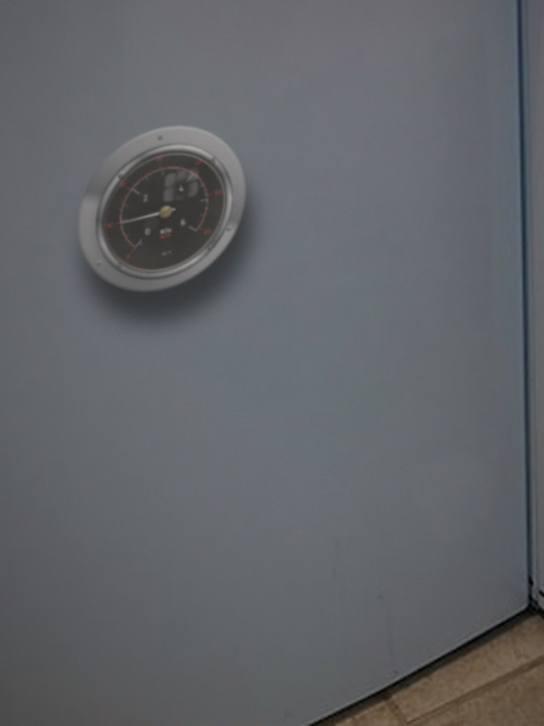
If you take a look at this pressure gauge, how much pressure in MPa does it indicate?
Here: 1 MPa
